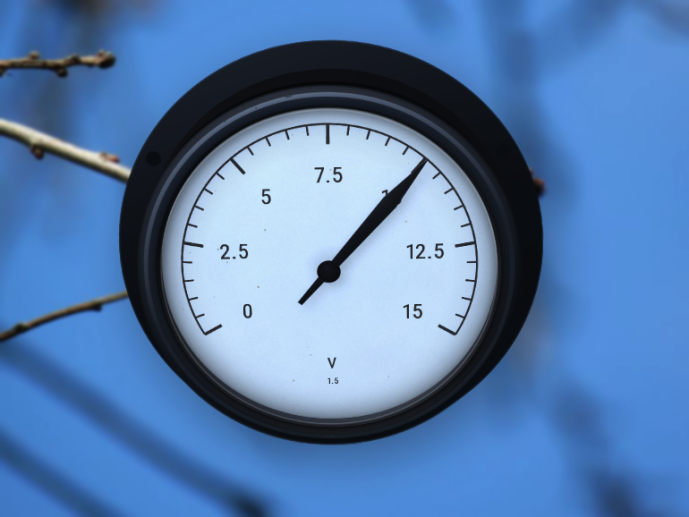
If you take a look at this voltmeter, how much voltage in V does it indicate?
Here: 10 V
